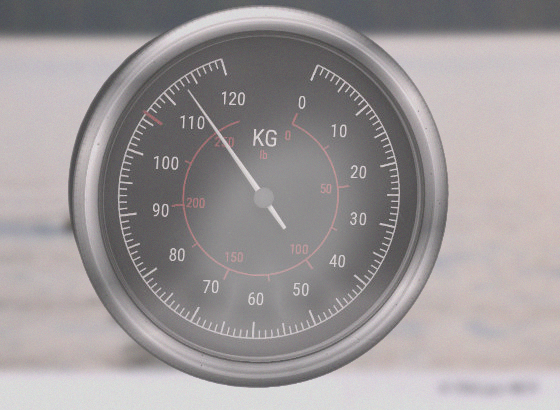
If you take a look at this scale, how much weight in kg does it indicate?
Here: 113 kg
